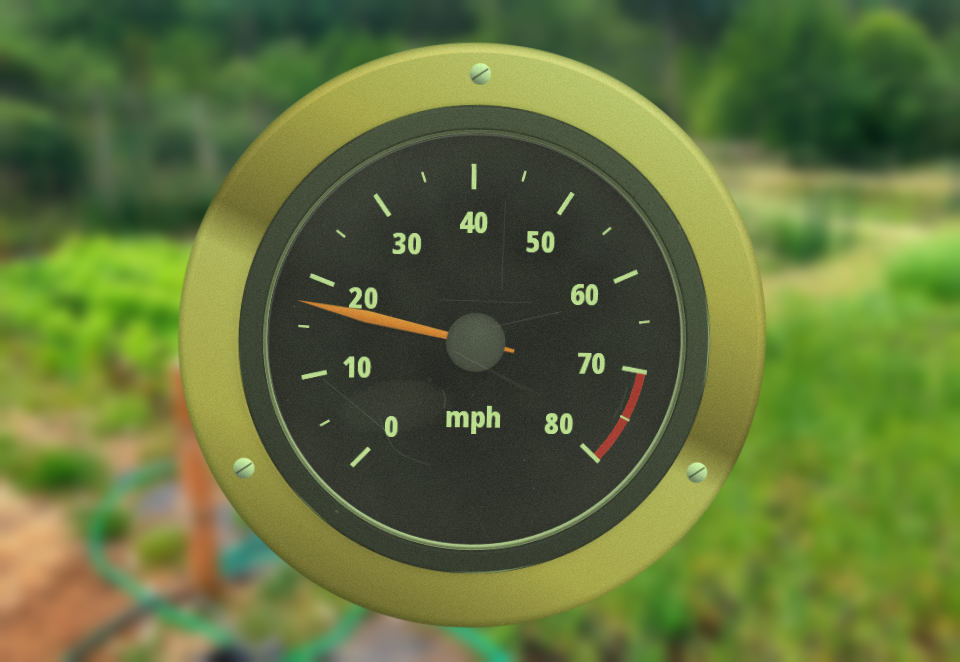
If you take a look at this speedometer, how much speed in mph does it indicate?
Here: 17.5 mph
